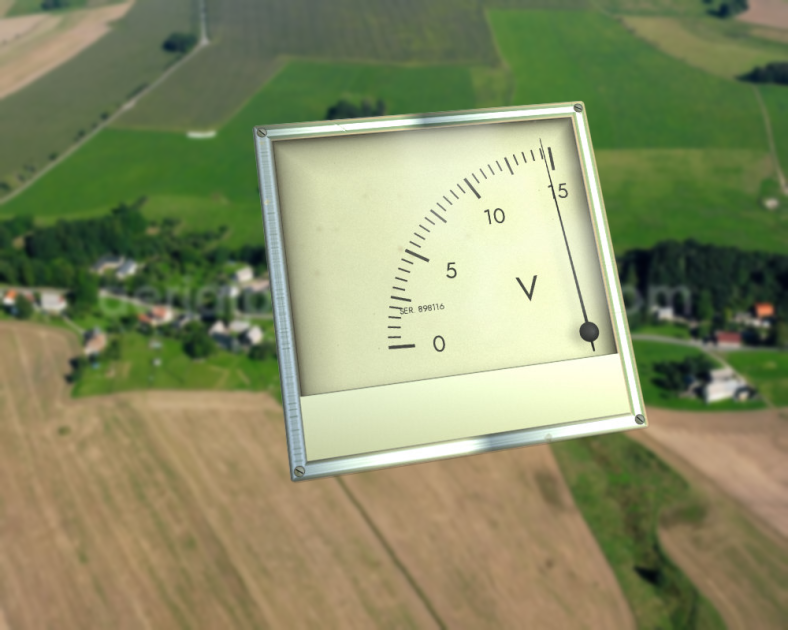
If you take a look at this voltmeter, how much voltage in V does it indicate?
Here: 14.5 V
